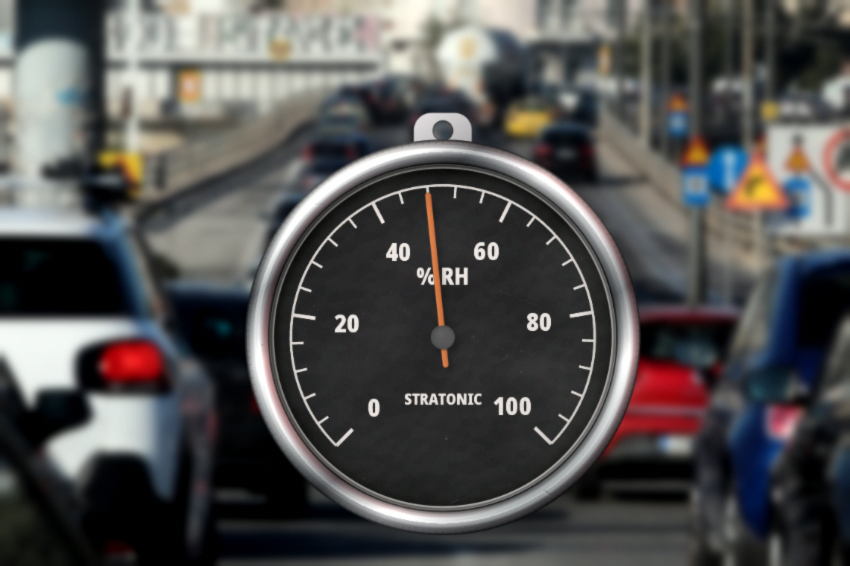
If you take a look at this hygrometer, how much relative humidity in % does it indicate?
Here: 48 %
